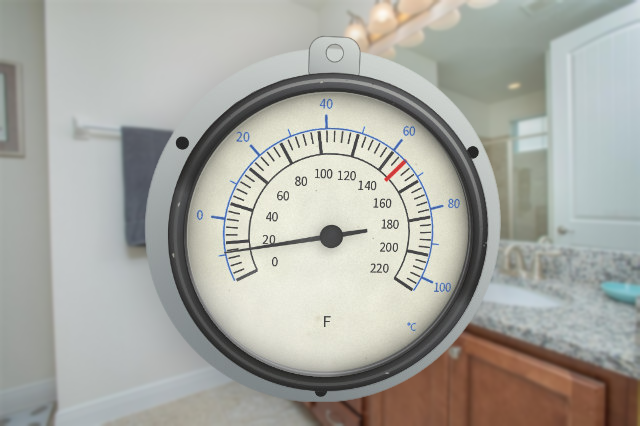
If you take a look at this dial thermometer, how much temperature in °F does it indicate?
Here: 16 °F
